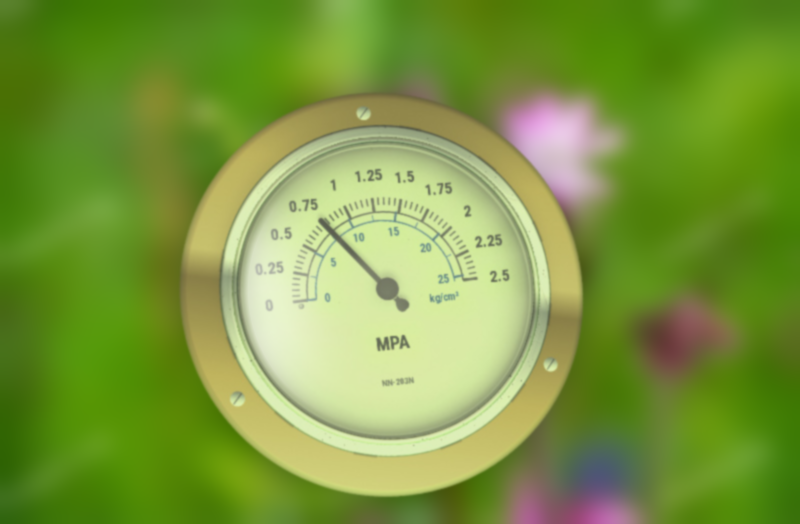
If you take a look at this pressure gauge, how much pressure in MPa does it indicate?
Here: 0.75 MPa
